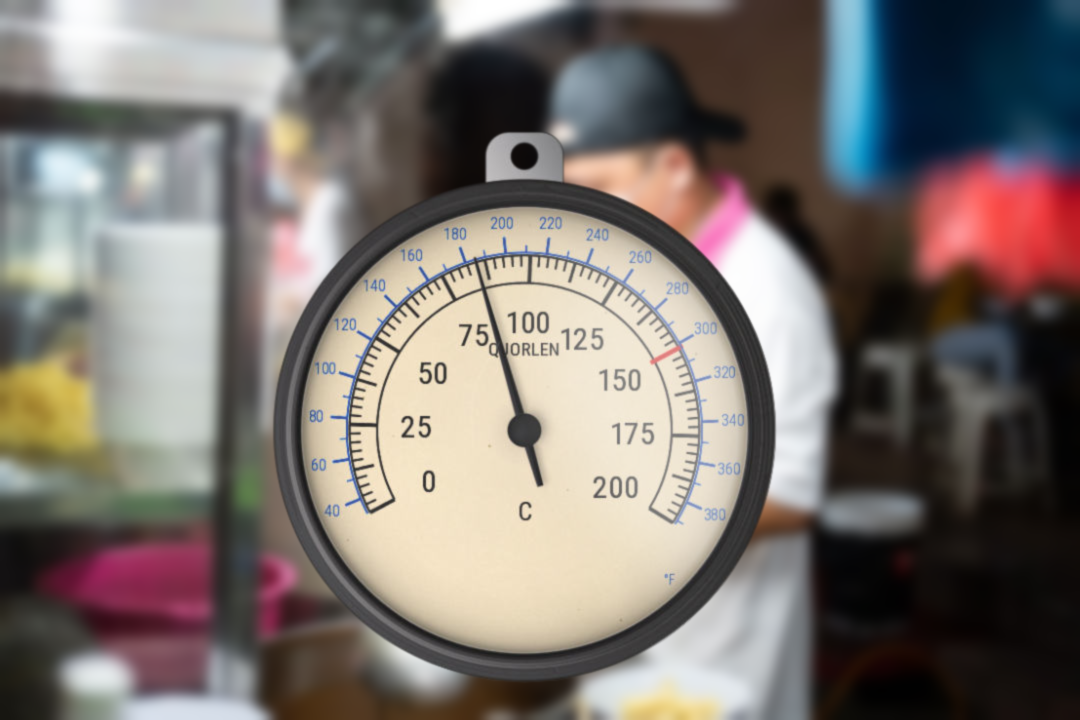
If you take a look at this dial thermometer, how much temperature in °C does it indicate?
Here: 85 °C
